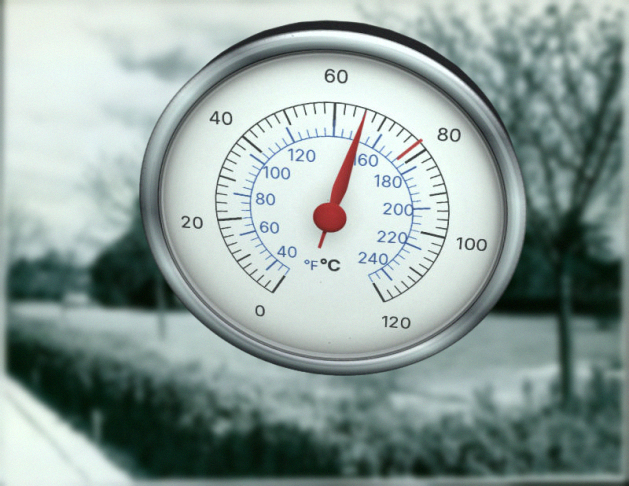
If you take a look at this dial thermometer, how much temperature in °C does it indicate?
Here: 66 °C
